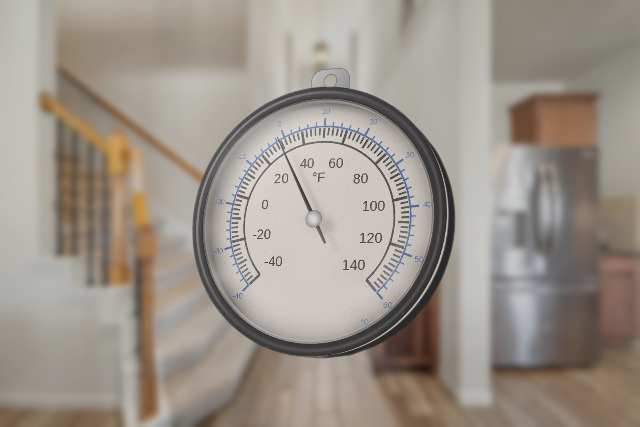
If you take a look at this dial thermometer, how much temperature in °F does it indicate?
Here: 30 °F
